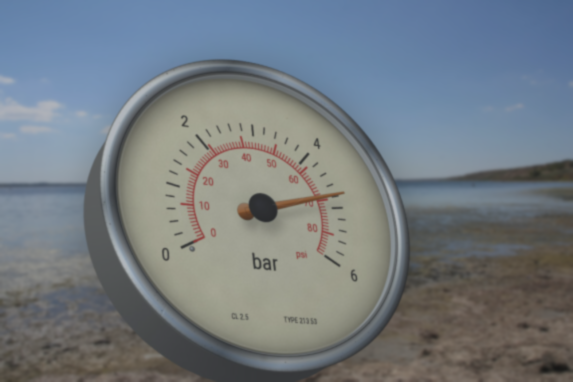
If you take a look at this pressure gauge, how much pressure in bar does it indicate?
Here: 4.8 bar
